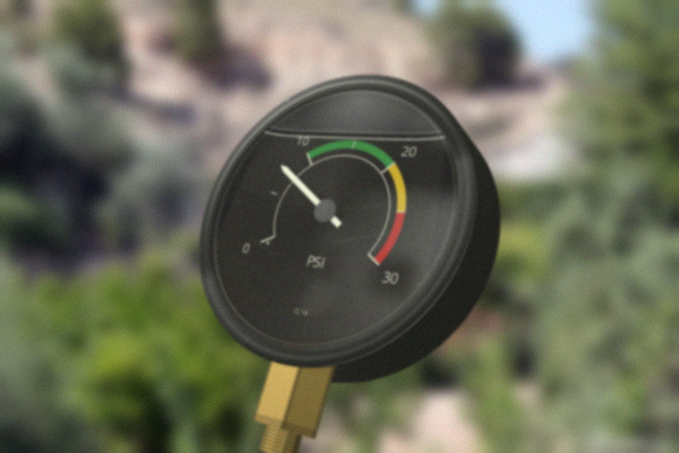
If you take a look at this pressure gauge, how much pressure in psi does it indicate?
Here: 7.5 psi
